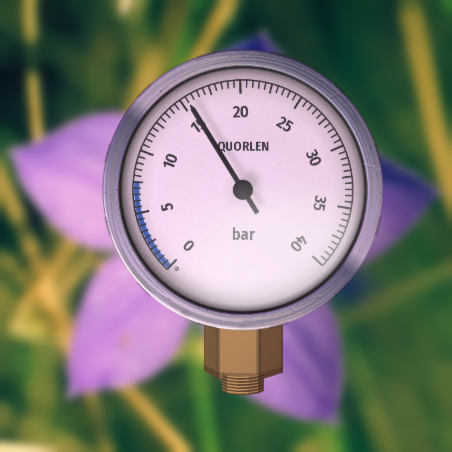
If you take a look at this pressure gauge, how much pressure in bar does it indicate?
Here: 15.5 bar
